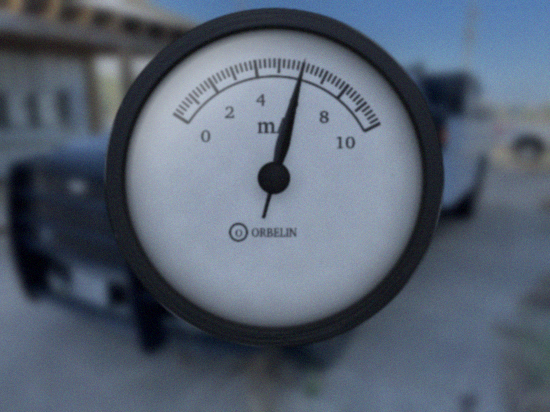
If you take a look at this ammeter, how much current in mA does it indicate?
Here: 6 mA
